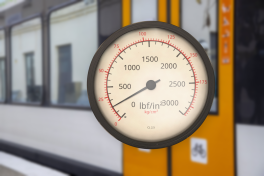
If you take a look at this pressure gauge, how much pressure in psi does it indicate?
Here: 200 psi
